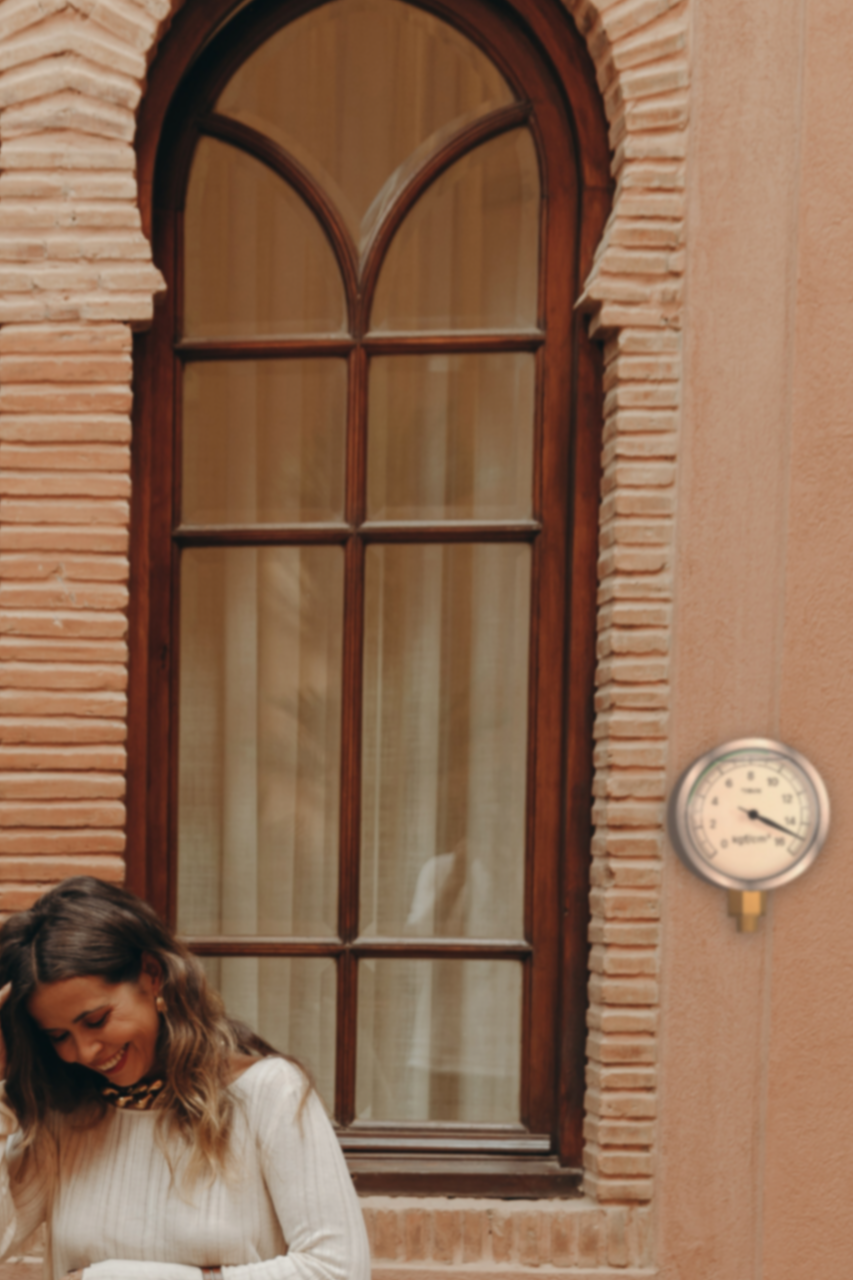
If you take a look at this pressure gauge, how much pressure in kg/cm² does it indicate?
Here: 15 kg/cm²
